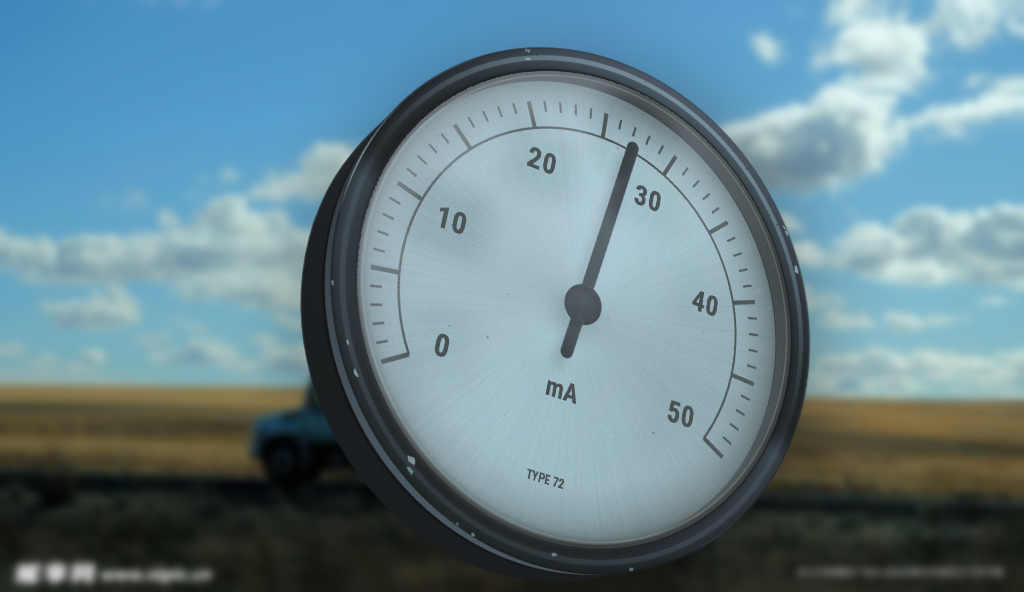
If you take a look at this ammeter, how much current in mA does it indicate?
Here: 27 mA
